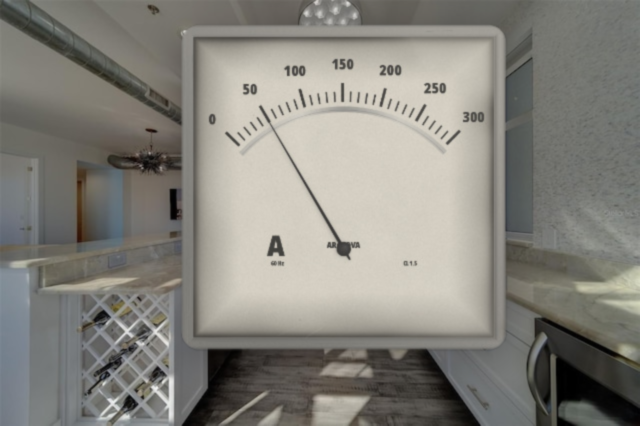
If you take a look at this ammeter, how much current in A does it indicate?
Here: 50 A
